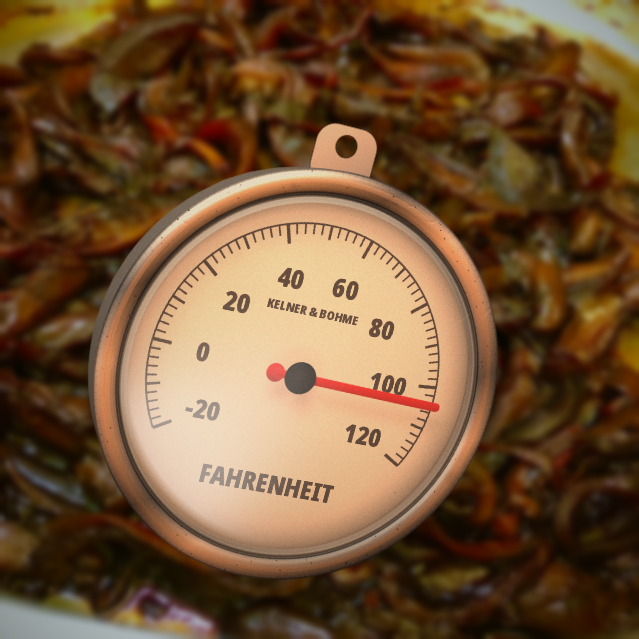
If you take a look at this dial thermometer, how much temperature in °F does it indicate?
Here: 104 °F
